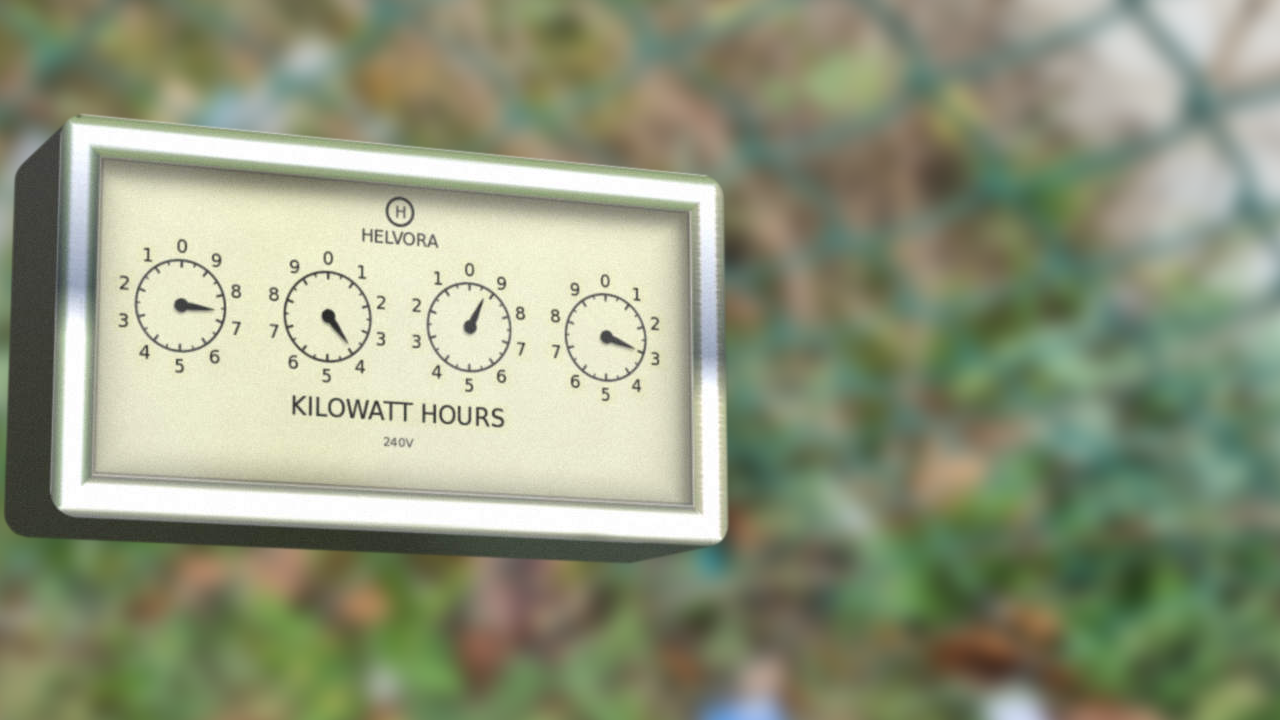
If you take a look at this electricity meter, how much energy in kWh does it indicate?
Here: 7393 kWh
